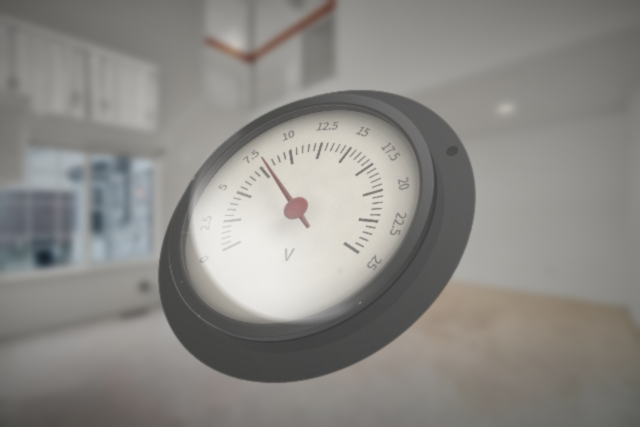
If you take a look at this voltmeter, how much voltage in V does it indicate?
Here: 8 V
